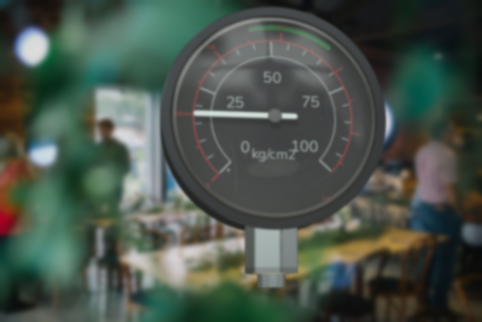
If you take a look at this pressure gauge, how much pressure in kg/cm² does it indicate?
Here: 17.5 kg/cm²
